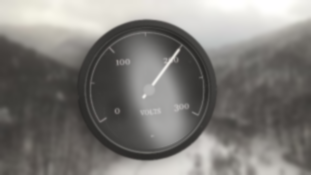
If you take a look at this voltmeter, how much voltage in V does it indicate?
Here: 200 V
